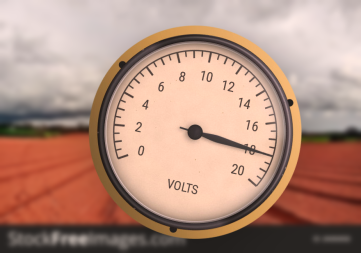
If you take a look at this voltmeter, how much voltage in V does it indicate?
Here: 18 V
